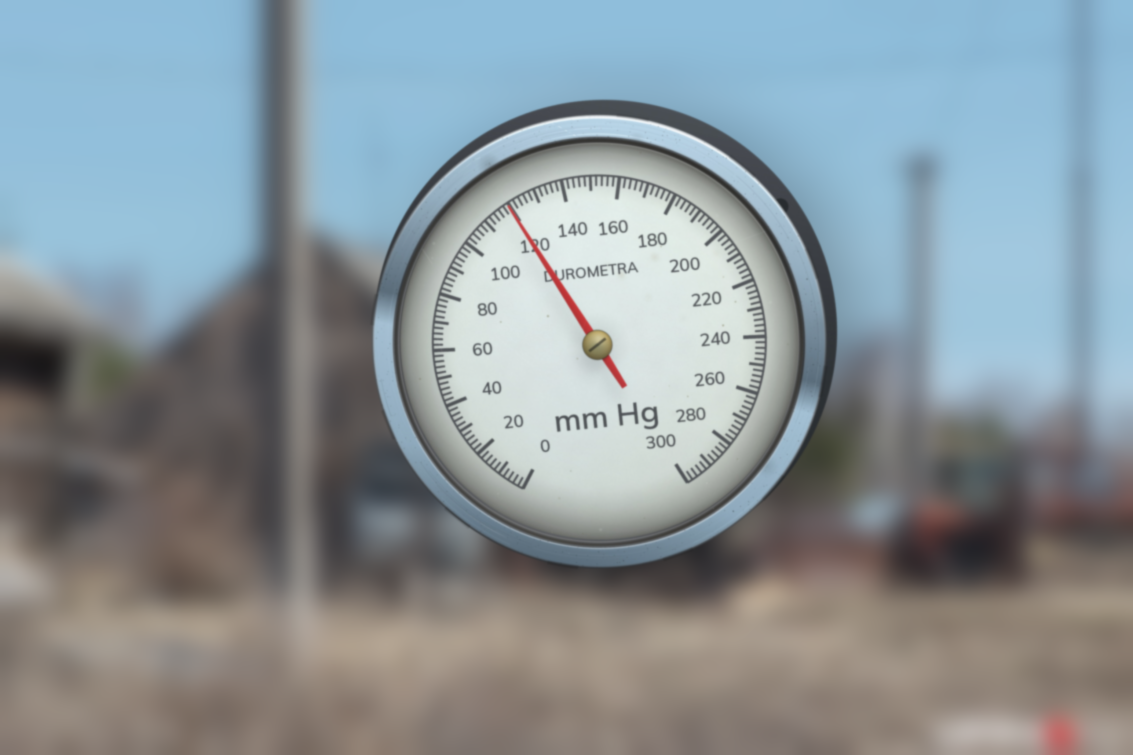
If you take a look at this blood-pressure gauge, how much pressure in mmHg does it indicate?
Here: 120 mmHg
